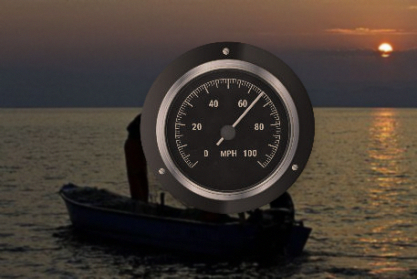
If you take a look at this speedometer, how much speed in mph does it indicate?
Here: 65 mph
